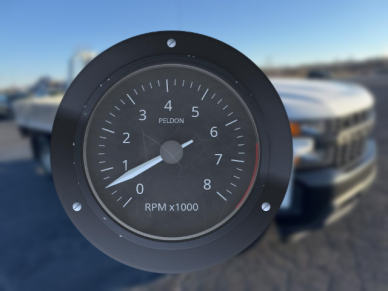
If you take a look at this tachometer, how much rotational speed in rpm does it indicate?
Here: 600 rpm
